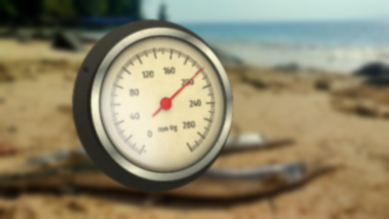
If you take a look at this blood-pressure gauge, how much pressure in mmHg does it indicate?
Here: 200 mmHg
